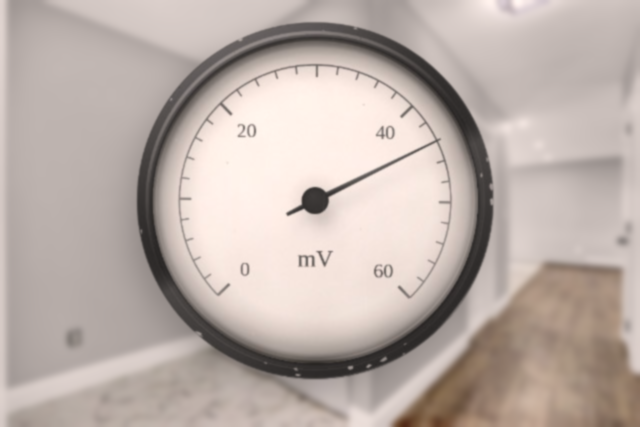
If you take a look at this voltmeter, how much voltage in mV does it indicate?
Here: 44 mV
